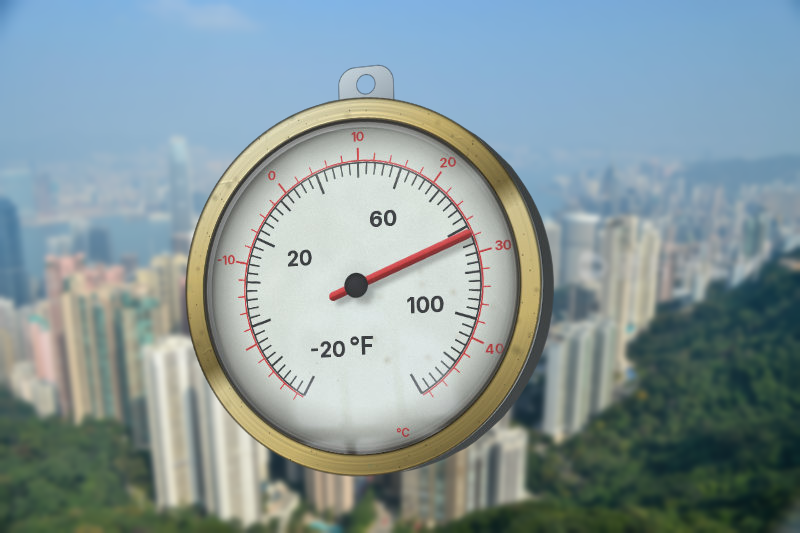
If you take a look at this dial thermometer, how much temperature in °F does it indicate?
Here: 82 °F
